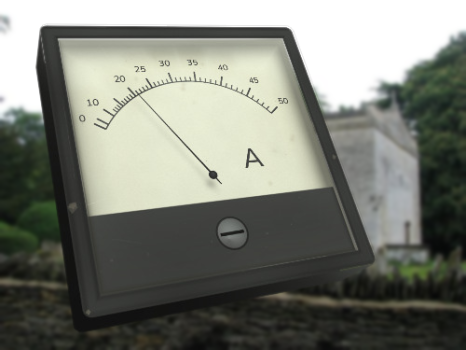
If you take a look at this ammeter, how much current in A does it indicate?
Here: 20 A
